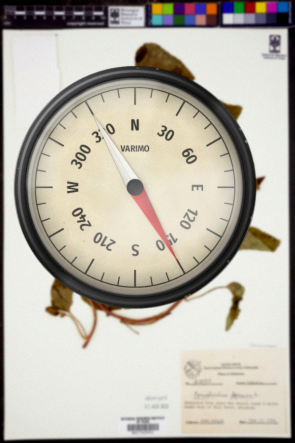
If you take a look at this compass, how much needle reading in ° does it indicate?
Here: 150 °
